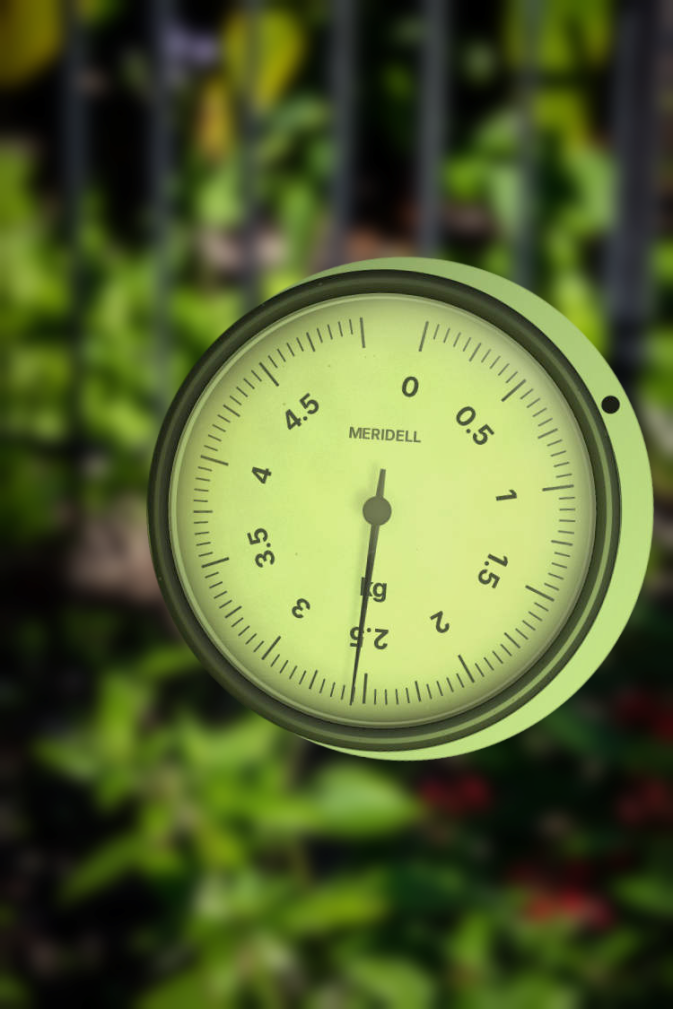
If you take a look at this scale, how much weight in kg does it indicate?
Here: 2.55 kg
